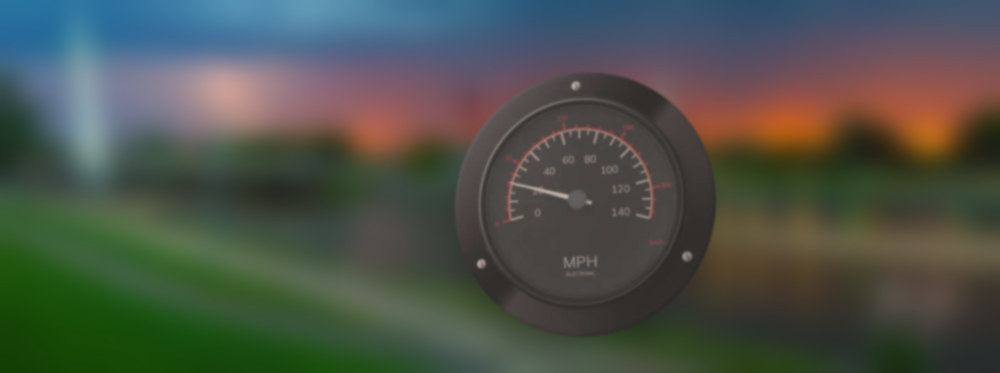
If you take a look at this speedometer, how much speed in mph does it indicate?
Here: 20 mph
